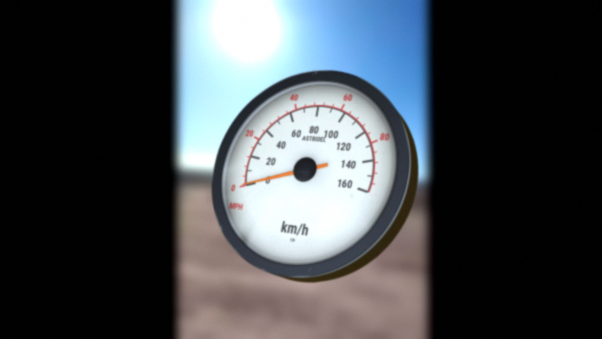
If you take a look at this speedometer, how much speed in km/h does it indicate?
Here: 0 km/h
